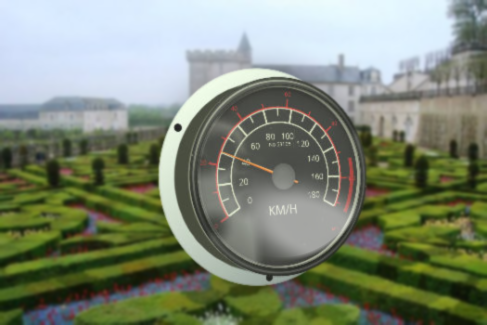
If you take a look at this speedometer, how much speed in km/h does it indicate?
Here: 40 km/h
